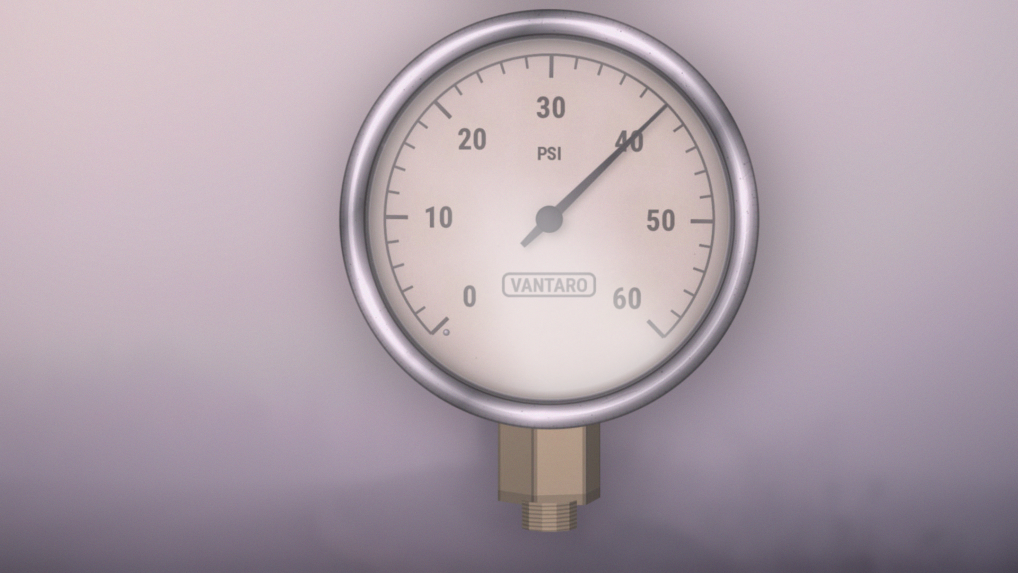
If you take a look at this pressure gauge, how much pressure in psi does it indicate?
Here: 40 psi
